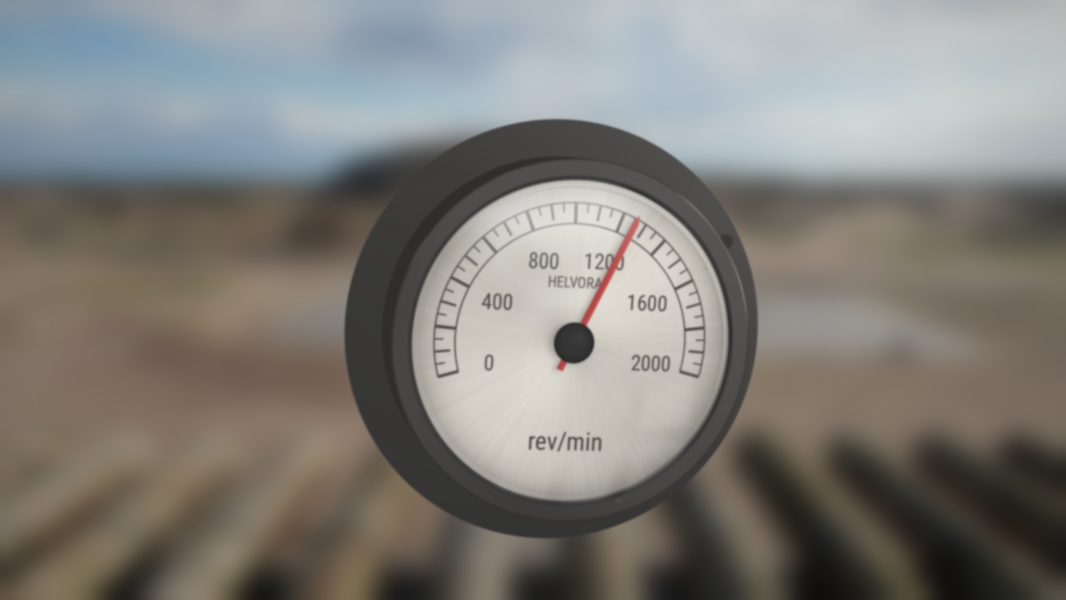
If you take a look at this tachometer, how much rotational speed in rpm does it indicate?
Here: 1250 rpm
